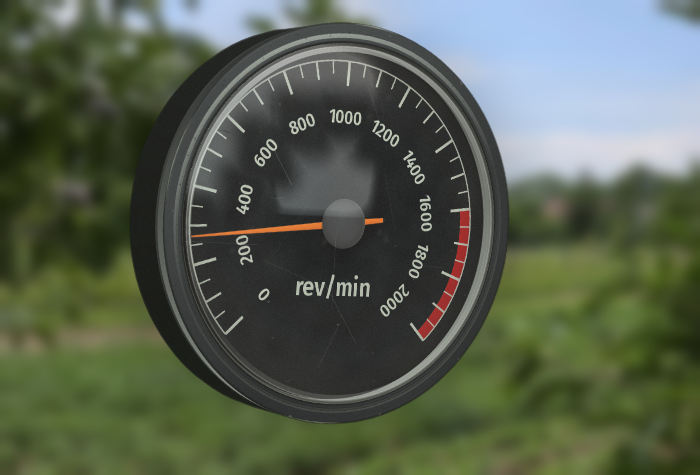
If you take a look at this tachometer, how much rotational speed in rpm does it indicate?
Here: 275 rpm
